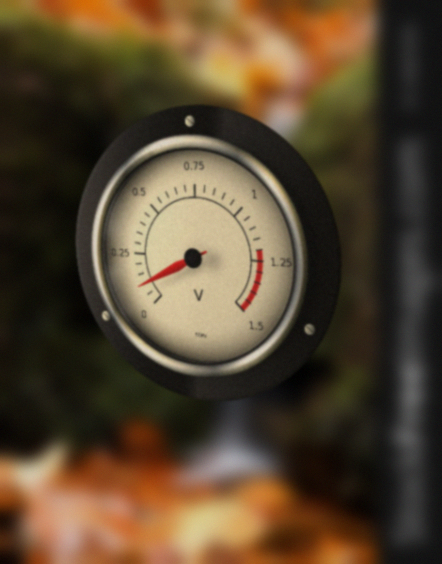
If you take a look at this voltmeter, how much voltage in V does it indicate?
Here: 0.1 V
